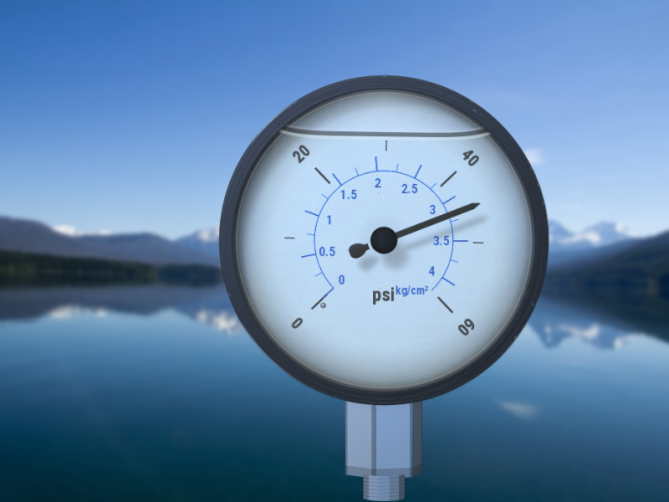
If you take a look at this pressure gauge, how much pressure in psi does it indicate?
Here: 45 psi
